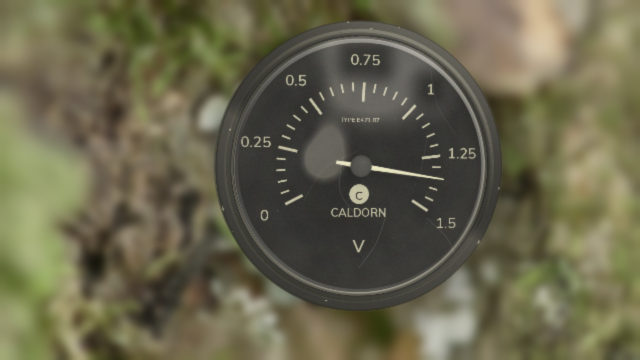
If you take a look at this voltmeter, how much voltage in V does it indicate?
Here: 1.35 V
